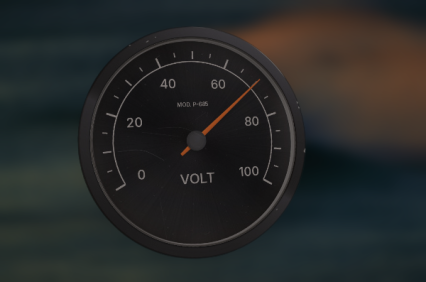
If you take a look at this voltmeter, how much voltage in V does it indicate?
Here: 70 V
